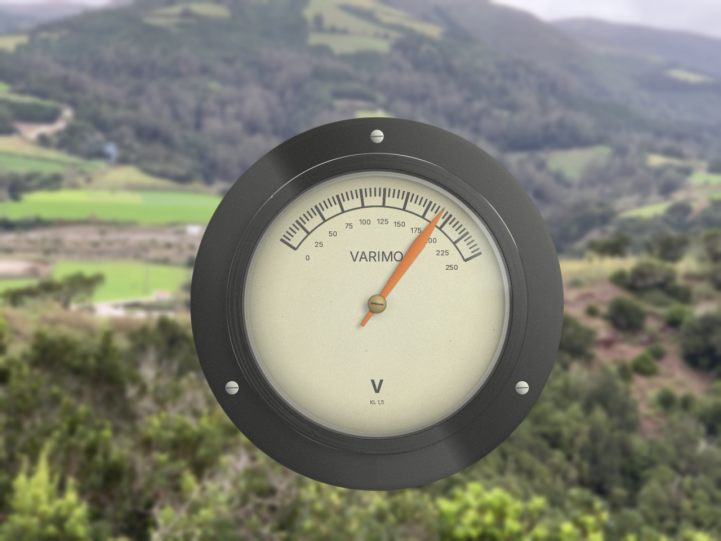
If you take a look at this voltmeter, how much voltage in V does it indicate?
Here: 190 V
